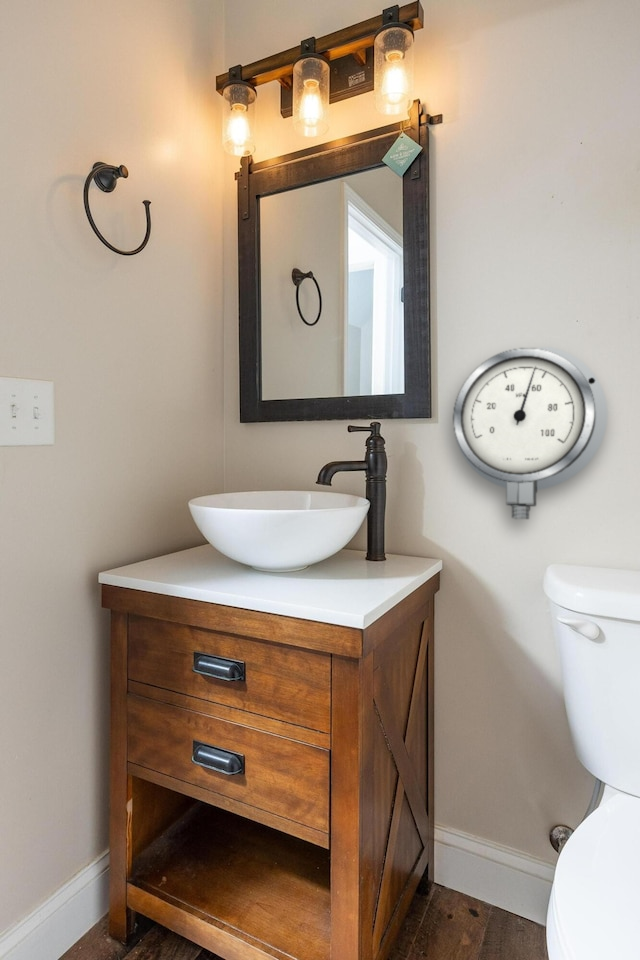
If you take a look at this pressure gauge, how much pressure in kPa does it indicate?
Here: 55 kPa
